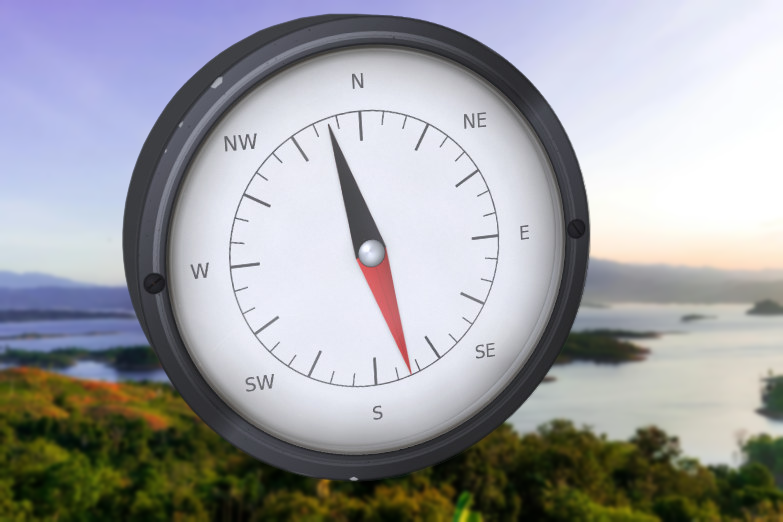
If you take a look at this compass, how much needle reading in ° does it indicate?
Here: 165 °
